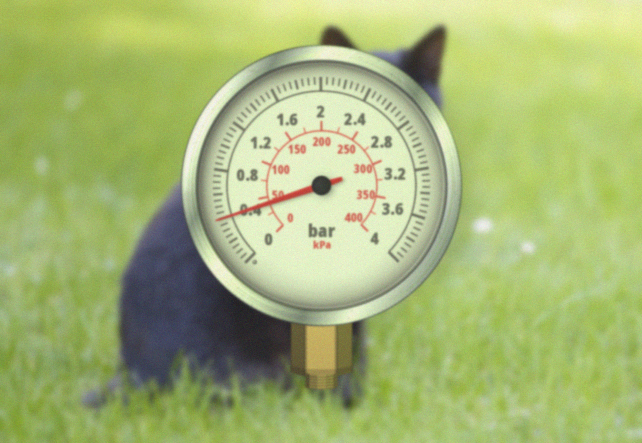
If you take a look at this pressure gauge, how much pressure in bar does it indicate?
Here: 0.4 bar
